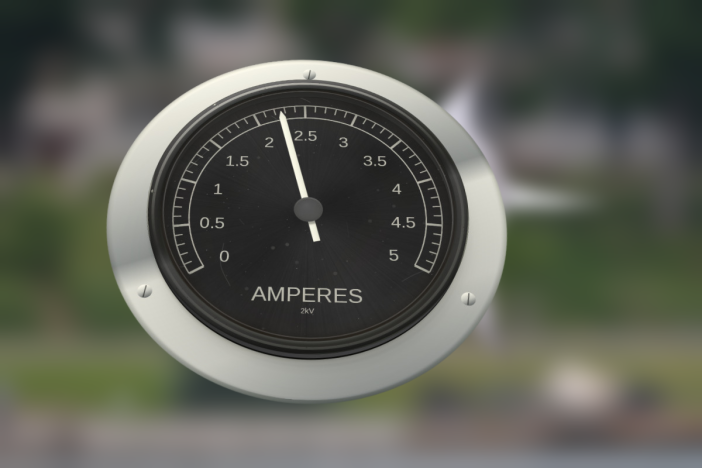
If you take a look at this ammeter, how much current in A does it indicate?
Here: 2.25 A
